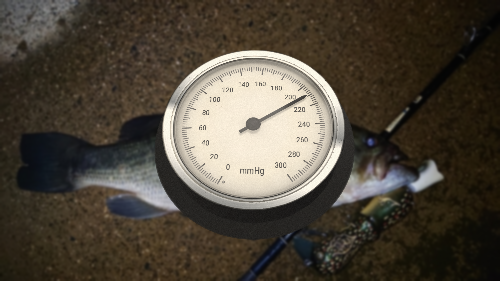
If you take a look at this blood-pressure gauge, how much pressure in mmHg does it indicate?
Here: 210 mmHg
